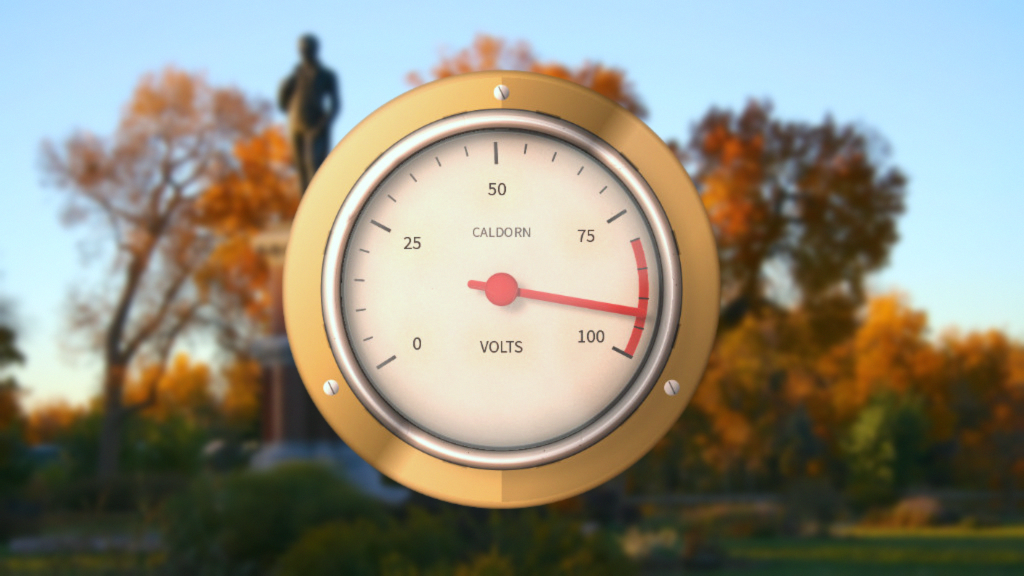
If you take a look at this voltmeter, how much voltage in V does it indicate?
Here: 92.5 V
